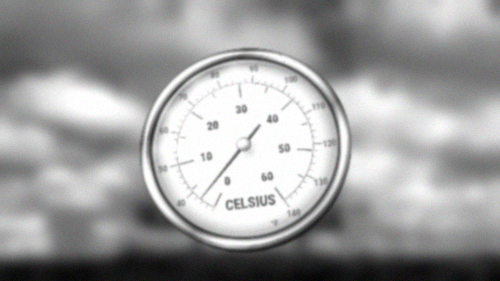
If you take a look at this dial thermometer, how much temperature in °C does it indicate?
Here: 2.5 °C
